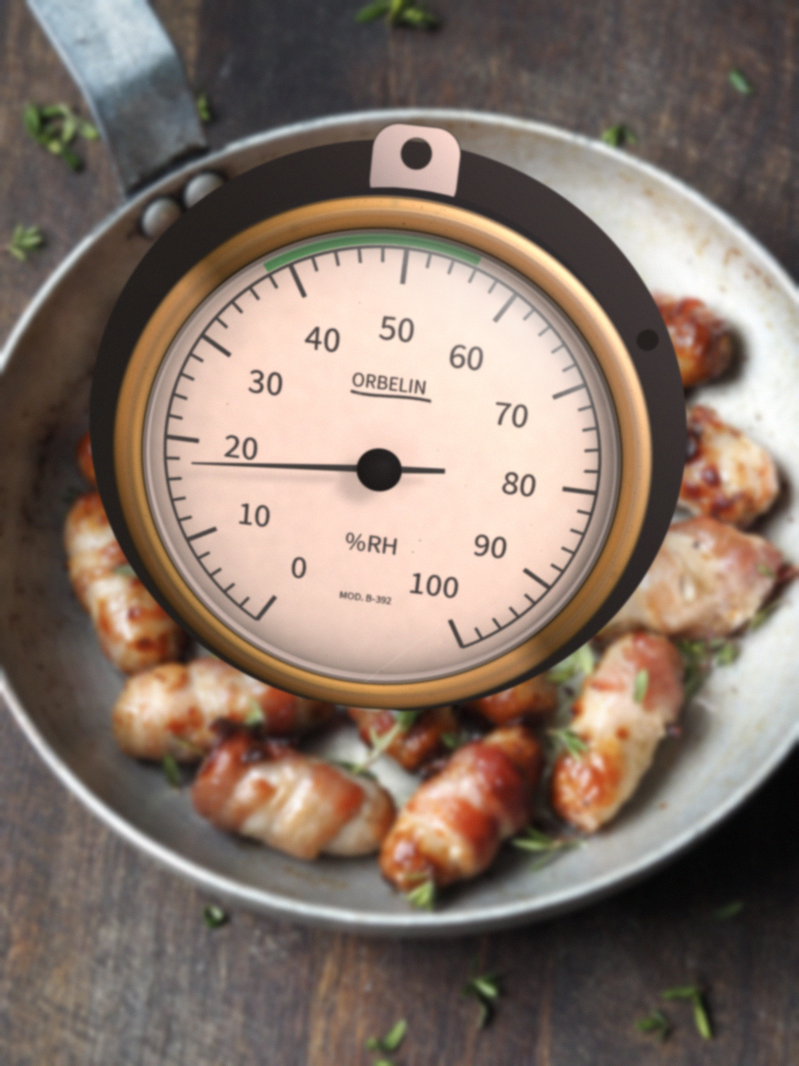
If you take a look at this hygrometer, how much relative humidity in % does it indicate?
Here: 18 %
